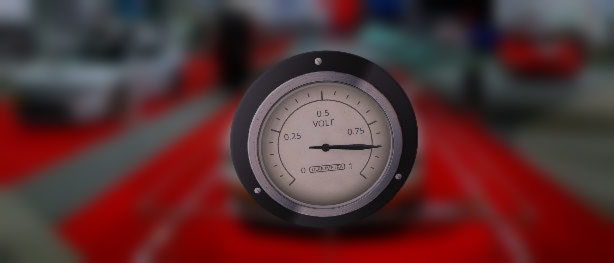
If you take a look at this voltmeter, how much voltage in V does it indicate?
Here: 0.85 V
